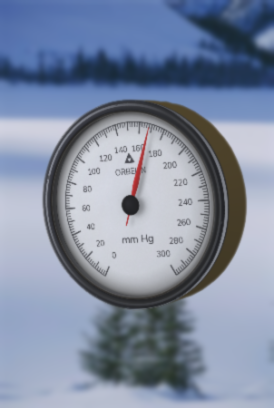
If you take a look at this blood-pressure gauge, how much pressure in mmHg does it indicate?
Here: 170 mmHg
